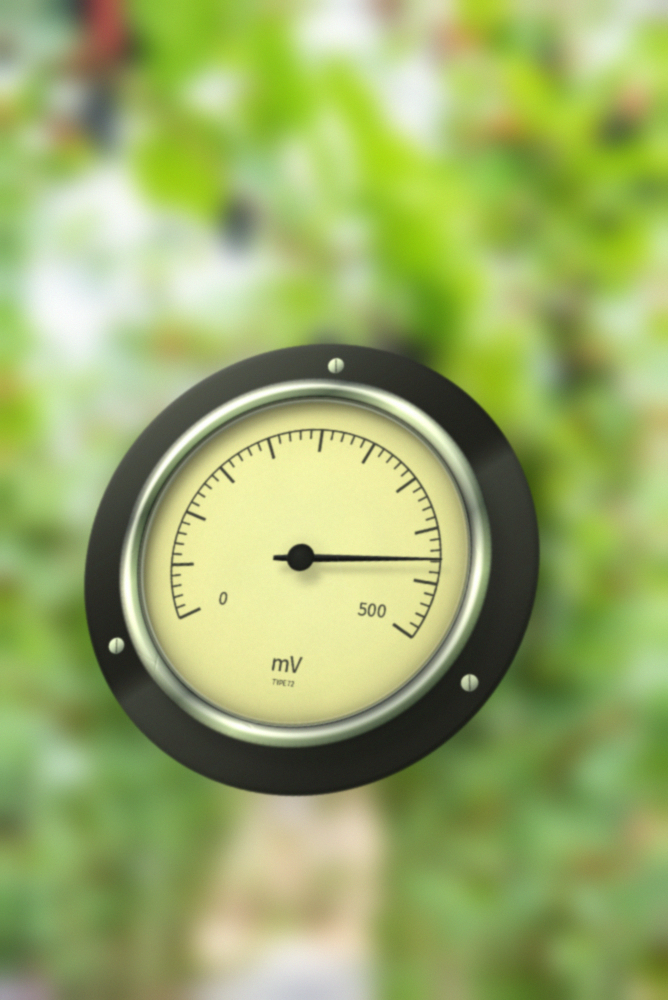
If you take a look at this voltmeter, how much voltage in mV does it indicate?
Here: 430 mV
